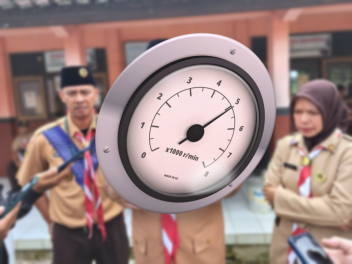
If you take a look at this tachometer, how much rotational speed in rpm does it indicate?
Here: 5000 rpm
